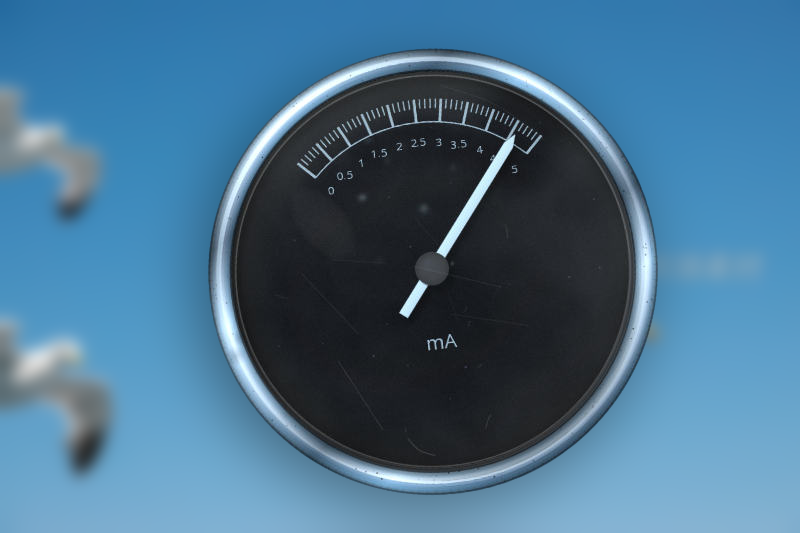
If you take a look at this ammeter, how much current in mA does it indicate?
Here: 4.6 mA
